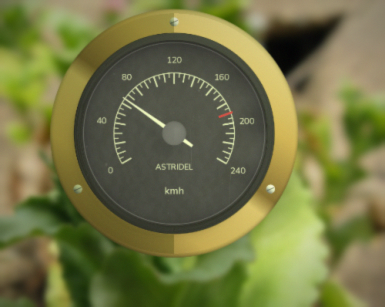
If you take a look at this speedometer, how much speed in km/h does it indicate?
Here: 65 km/h
